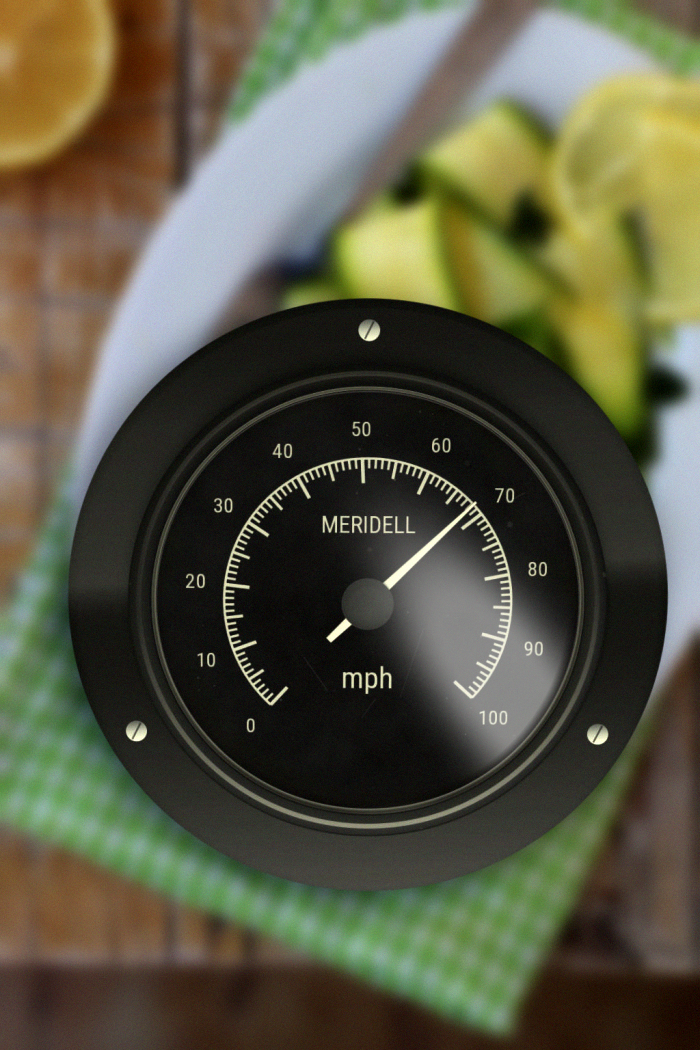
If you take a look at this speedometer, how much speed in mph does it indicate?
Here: 68 mph
